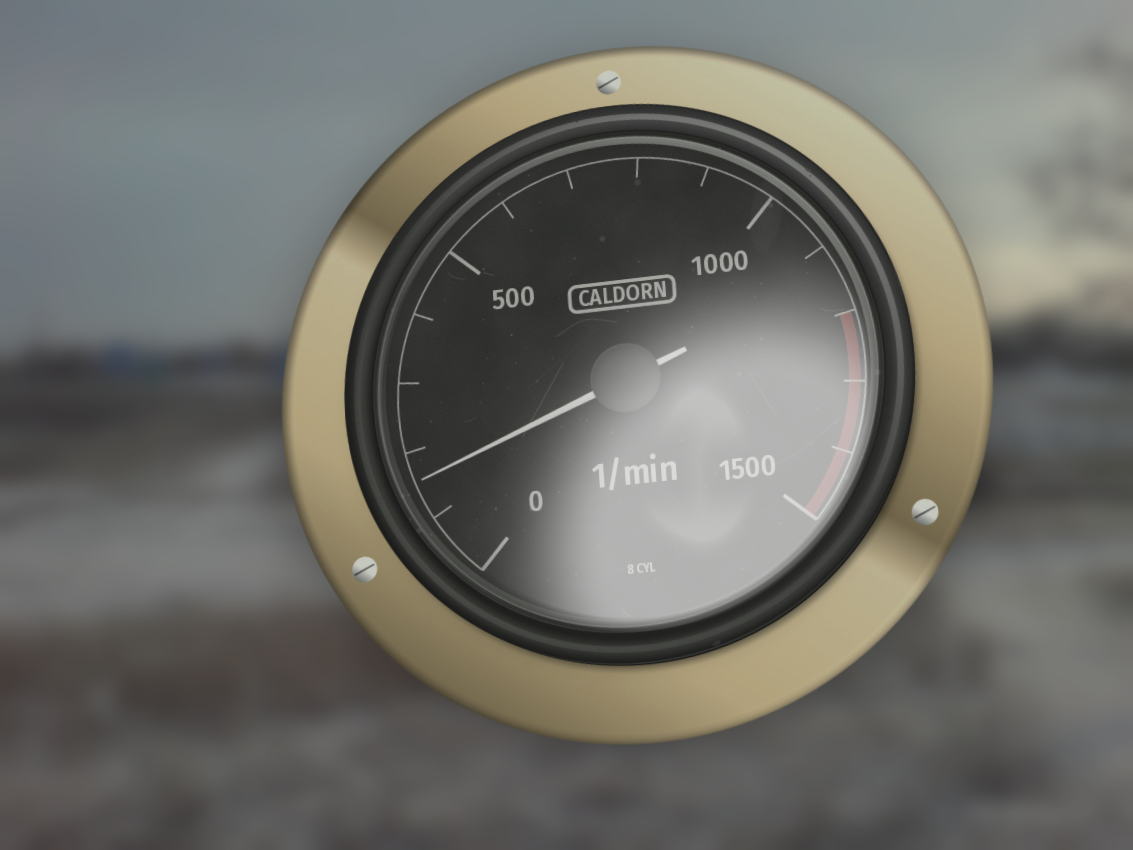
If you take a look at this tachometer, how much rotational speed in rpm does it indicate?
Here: 150 rpm
